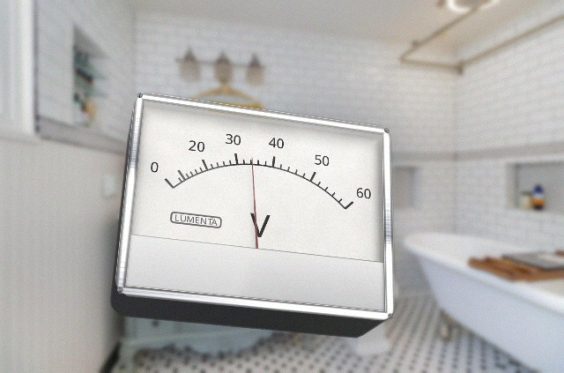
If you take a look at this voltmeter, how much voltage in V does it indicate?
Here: 34 V
